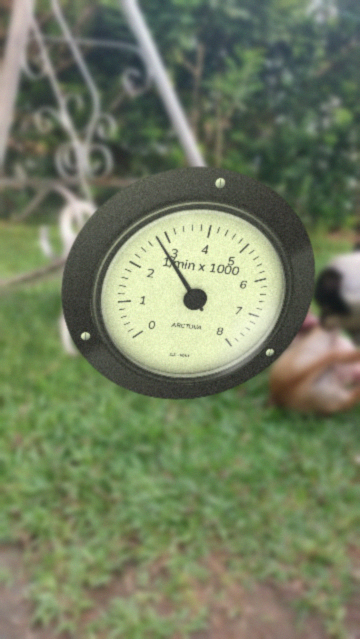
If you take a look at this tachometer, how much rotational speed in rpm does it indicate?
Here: 2800 rpm
